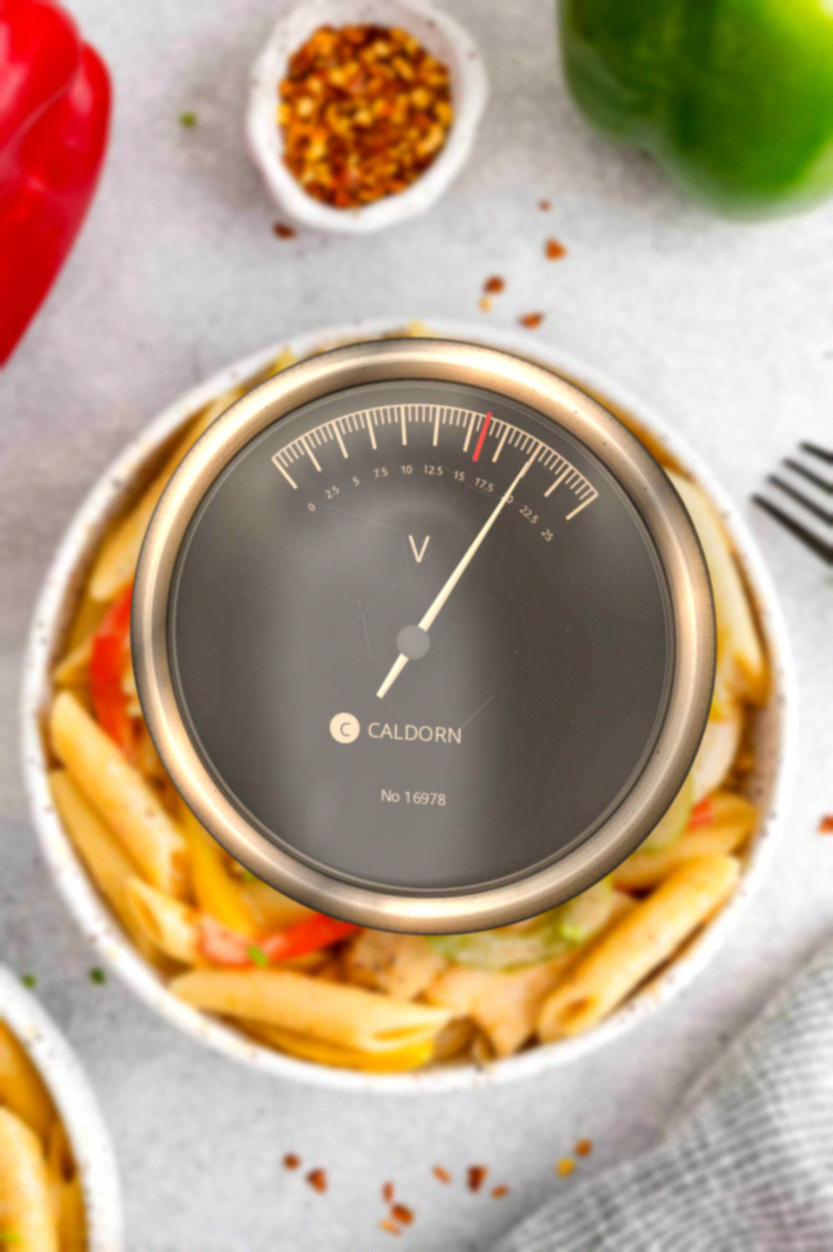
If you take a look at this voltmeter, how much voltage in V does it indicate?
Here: 20 V
